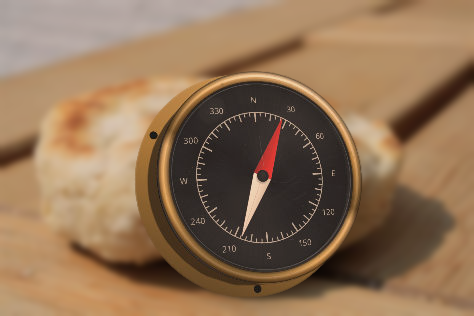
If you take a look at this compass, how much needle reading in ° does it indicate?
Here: 25 °
